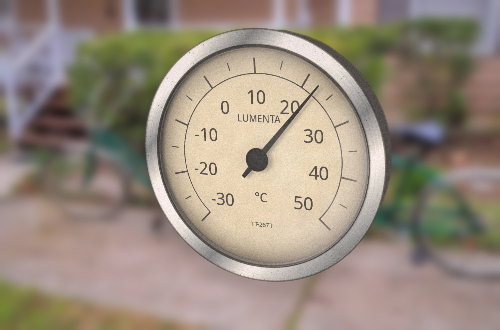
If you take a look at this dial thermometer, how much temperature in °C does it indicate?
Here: 22.5 °C
